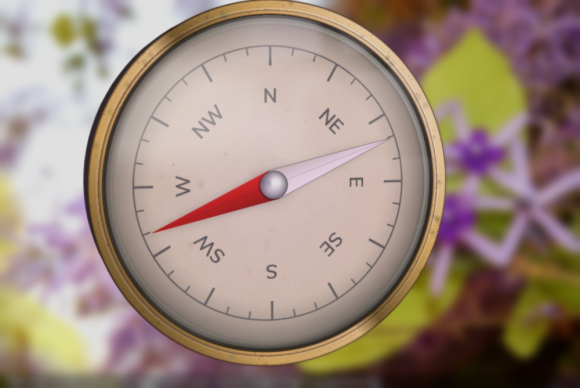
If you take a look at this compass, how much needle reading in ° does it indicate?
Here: 250 °
